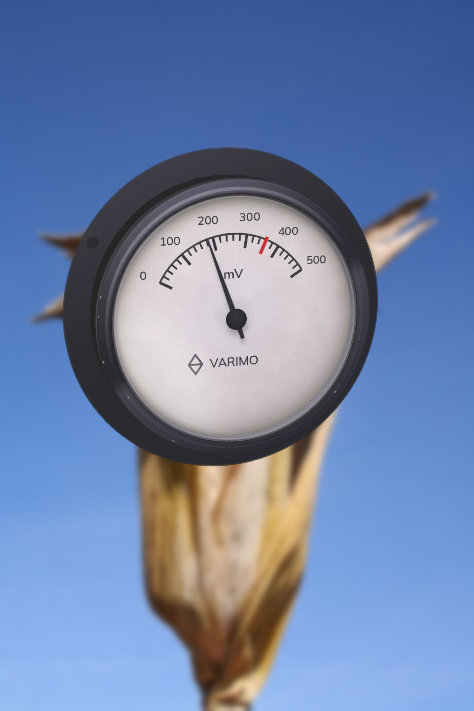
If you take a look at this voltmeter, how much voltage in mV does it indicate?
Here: 180 mV
